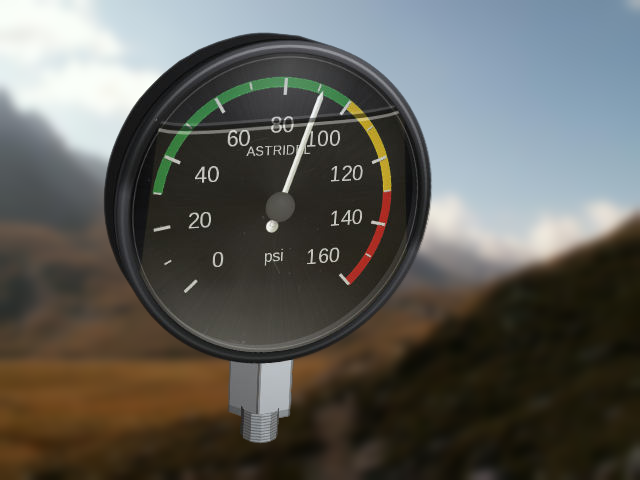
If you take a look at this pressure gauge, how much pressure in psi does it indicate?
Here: 90 psi
